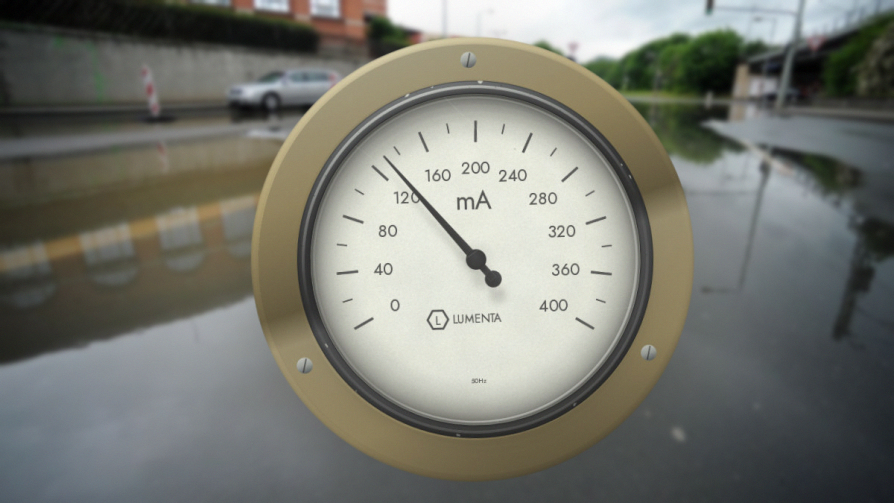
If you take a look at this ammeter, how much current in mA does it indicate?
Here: 130 mA
